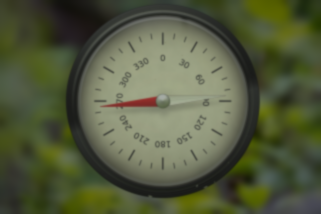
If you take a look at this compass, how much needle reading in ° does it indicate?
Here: 265 °
